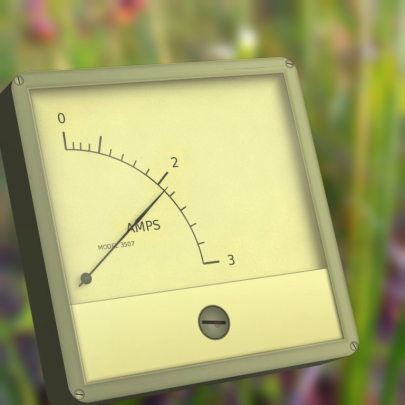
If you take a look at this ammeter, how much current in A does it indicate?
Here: 2.1 A
